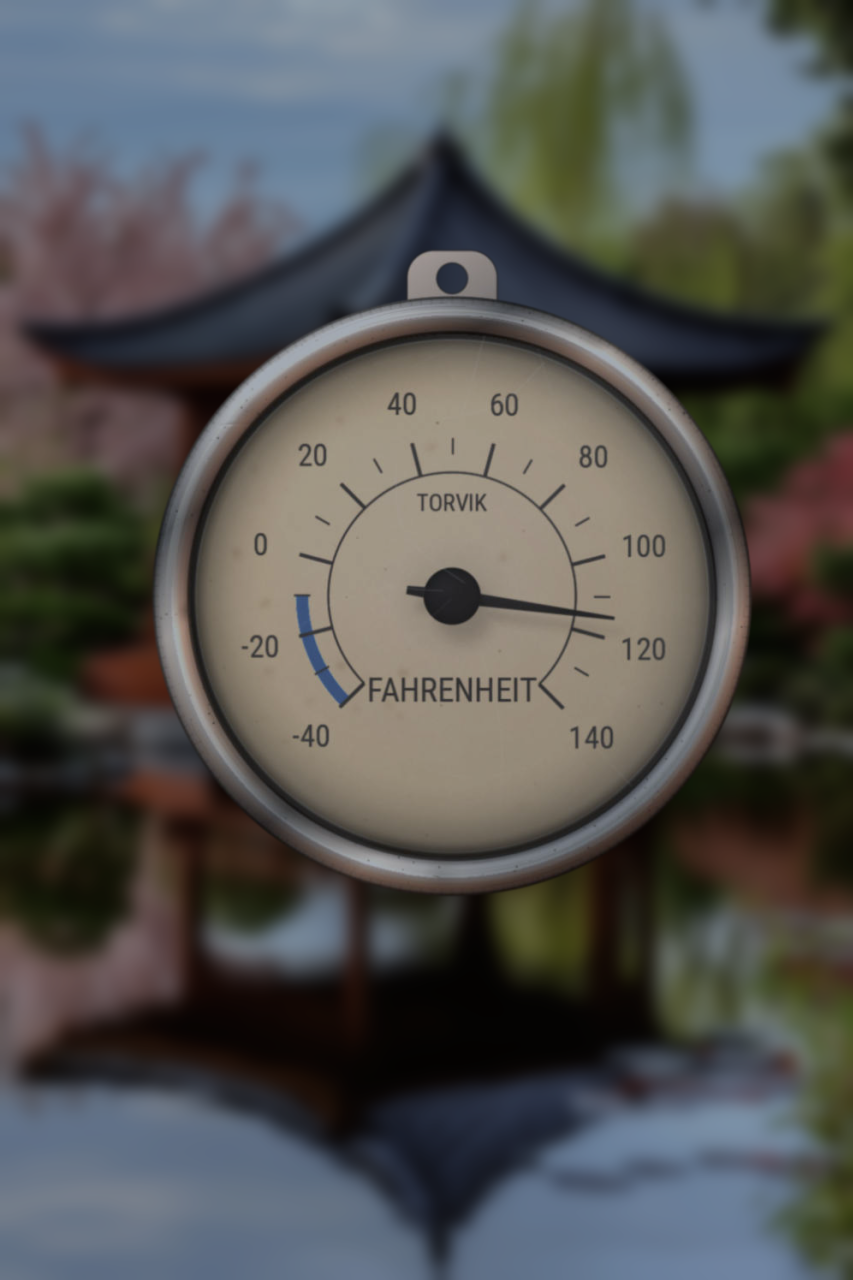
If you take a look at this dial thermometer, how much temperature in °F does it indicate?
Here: 115 °F
